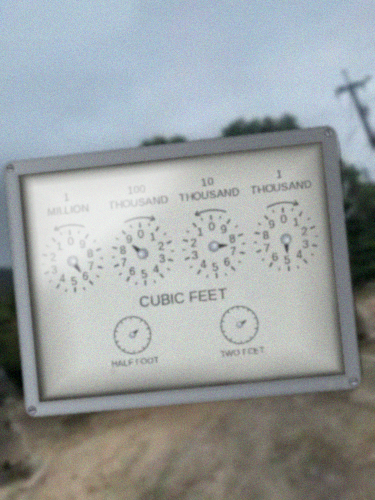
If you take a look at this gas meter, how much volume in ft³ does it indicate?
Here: 587500 ft³
